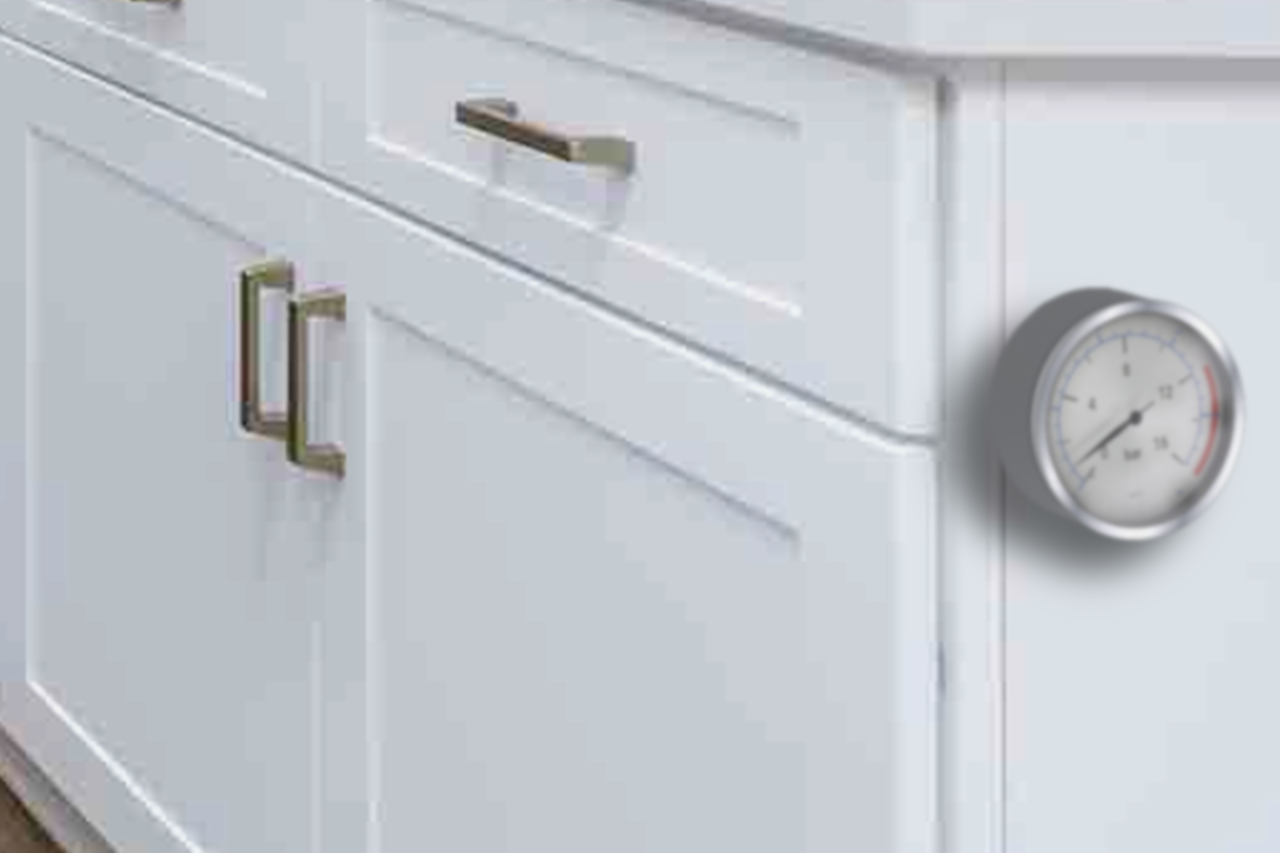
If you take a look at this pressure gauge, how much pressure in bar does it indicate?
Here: 1 bar
